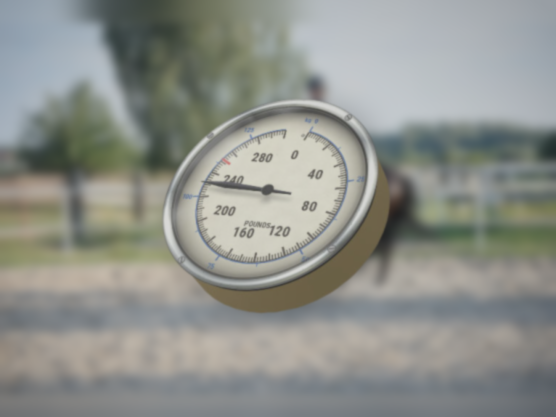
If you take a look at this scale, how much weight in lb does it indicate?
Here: 230 lb
